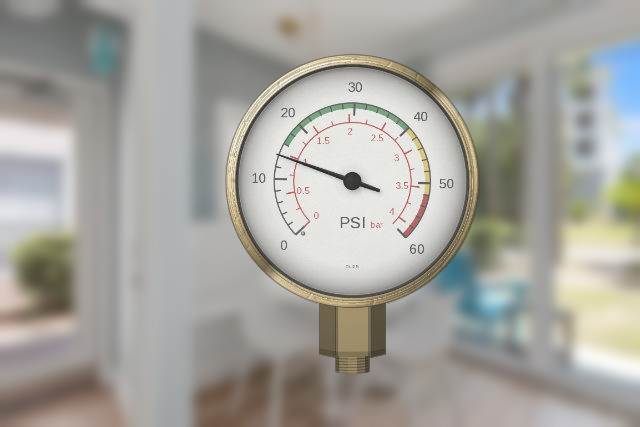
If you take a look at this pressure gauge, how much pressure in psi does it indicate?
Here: 14 psi
